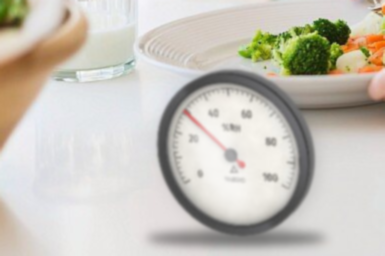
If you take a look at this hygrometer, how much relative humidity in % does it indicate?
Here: 30 %
